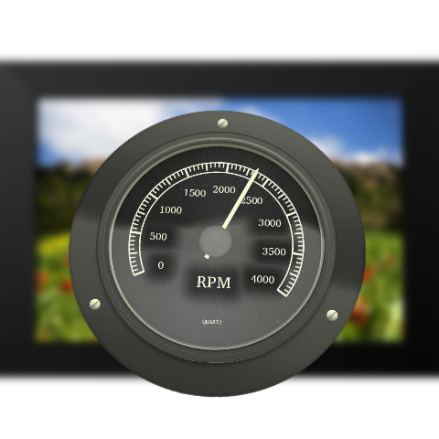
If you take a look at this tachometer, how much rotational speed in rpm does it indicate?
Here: 2350 rpm
